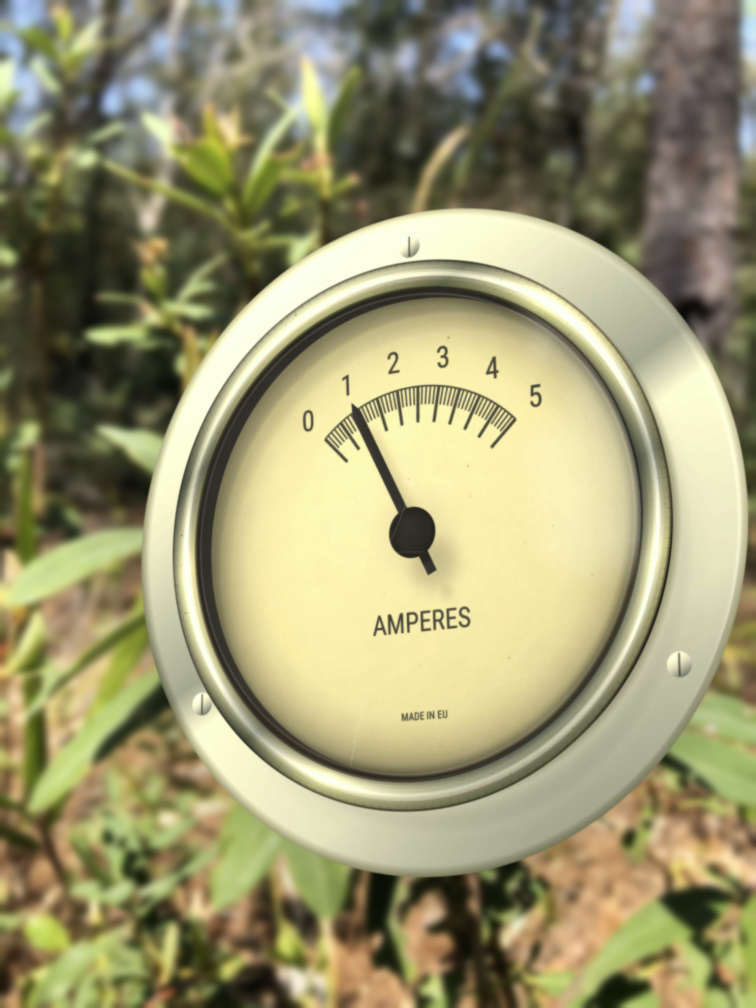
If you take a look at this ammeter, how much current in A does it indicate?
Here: 1 A
